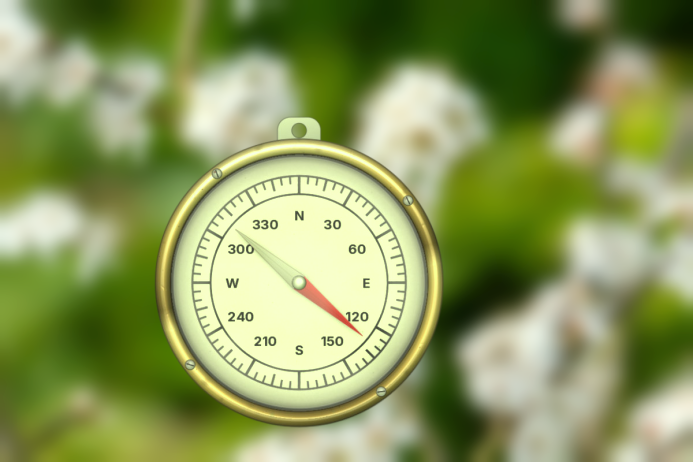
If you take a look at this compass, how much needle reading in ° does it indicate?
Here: 130 °
